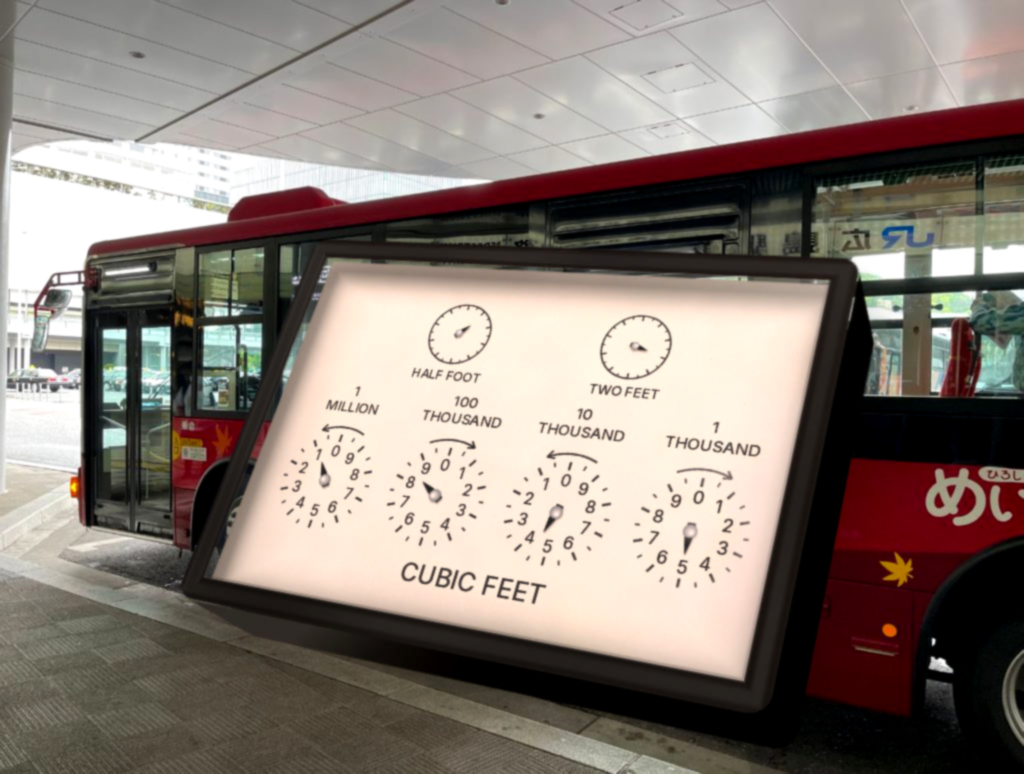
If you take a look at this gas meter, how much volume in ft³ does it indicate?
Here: 84500 ft³
